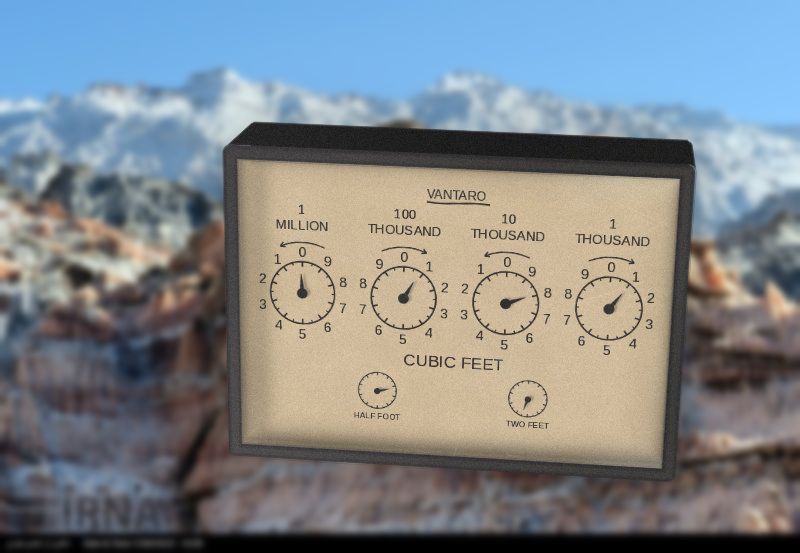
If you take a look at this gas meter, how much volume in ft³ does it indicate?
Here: 8100 ft³
